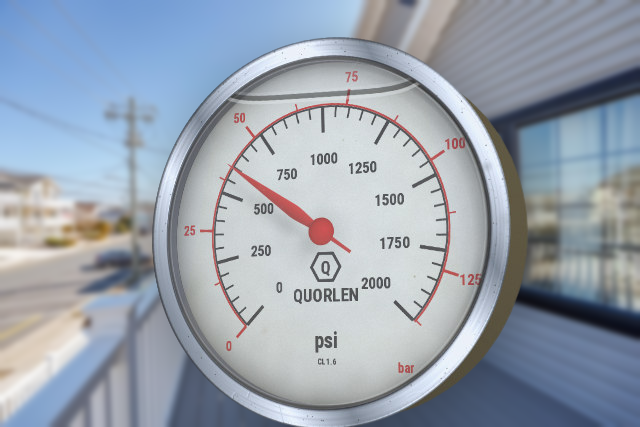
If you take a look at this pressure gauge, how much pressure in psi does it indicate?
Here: 600 psi
